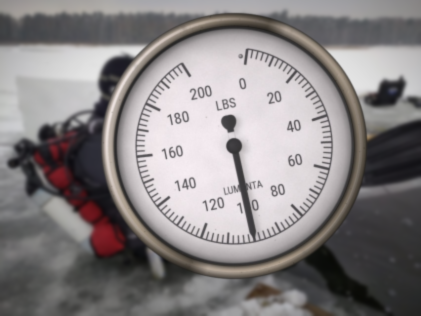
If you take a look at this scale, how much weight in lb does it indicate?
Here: 100 lb
